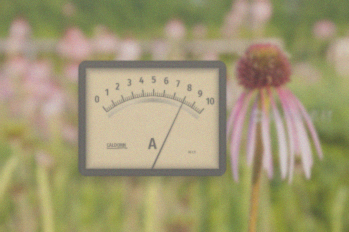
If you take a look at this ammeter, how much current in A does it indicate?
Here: 8 A
